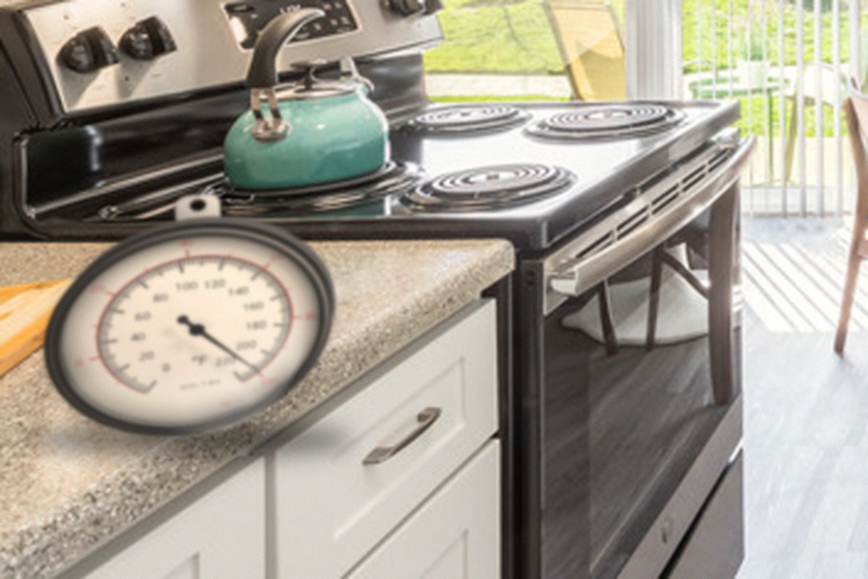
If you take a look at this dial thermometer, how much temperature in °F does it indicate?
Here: 210 °F
